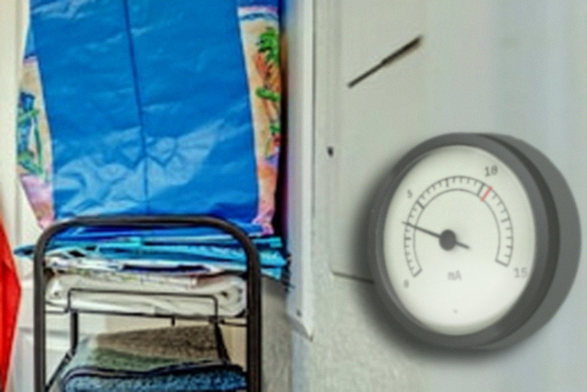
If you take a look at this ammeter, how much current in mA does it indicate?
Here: 3.5 mA
